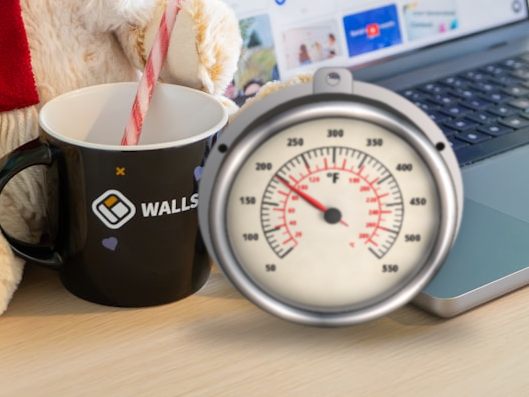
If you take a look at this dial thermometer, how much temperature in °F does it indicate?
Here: 200 °F
